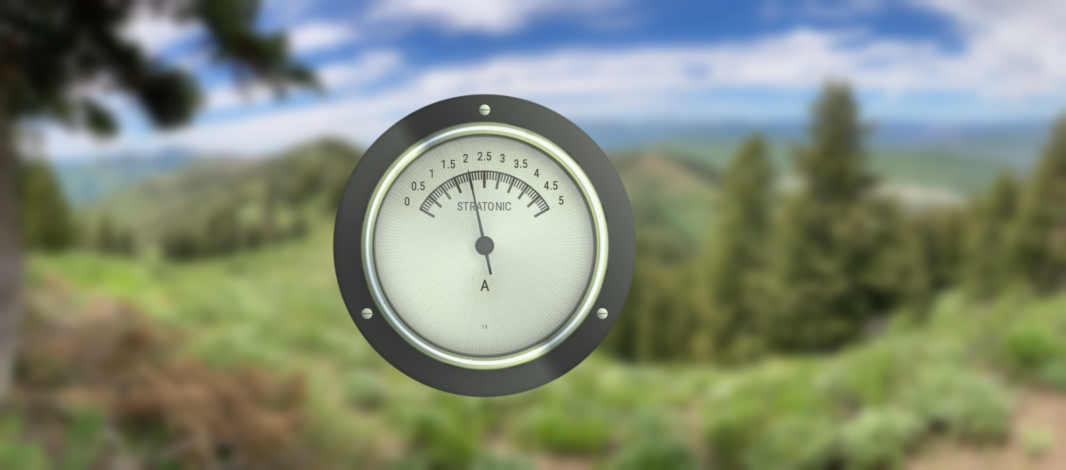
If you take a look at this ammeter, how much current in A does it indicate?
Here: 2 A
